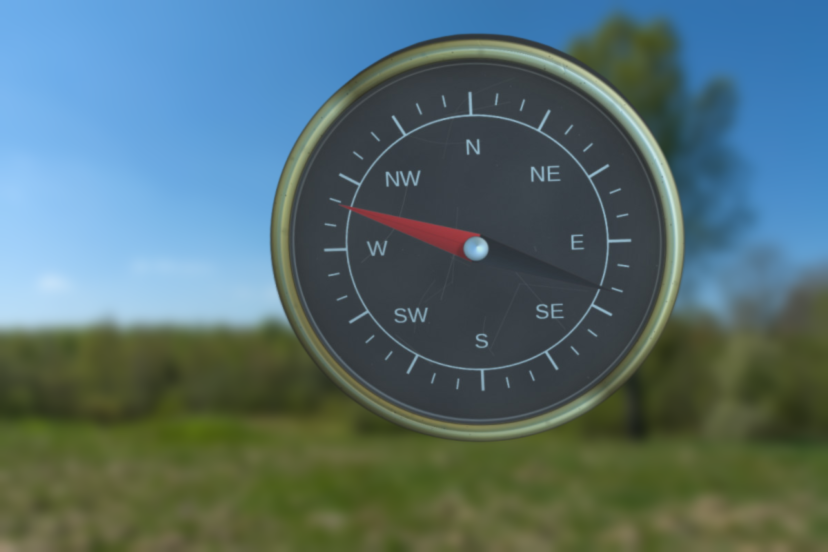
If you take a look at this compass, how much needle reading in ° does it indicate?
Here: 290 °
